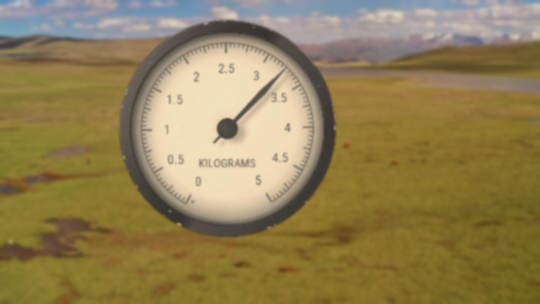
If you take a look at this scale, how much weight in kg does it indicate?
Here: 3.25 kg
